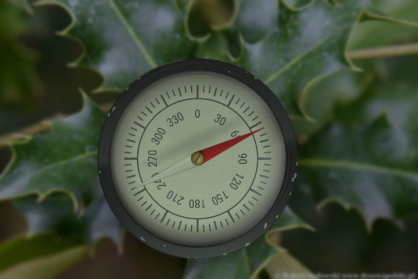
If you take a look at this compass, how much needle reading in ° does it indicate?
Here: 65 °
